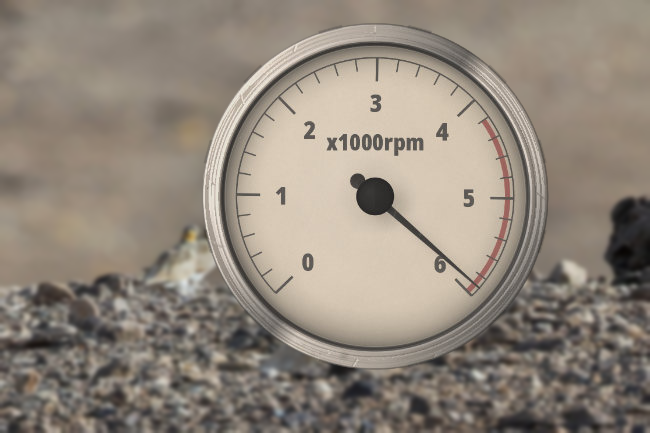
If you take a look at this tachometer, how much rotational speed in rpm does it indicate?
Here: 5900 rpm
